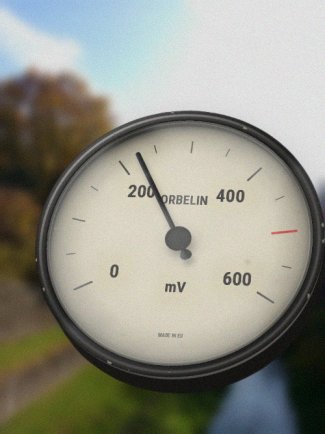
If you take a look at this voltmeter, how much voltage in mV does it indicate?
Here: 225 mV
